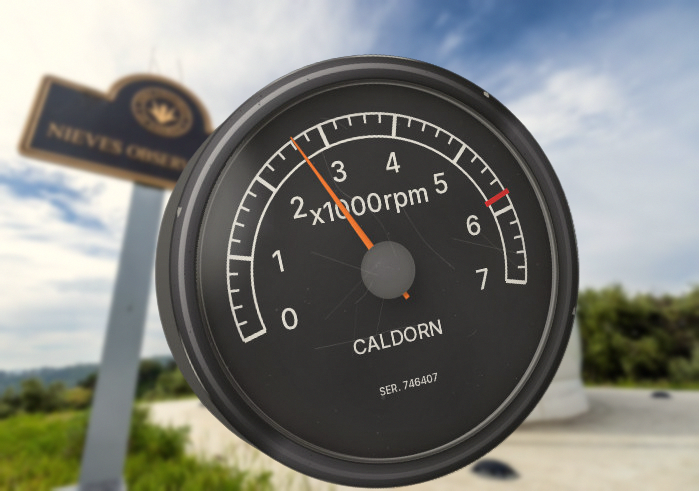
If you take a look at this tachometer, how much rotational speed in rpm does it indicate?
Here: 2600 rpm
